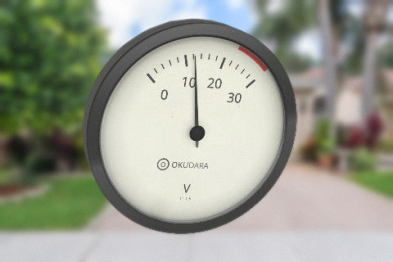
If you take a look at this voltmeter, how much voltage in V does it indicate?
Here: 12 V
